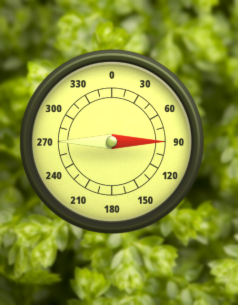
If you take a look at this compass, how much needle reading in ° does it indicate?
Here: 90 °
